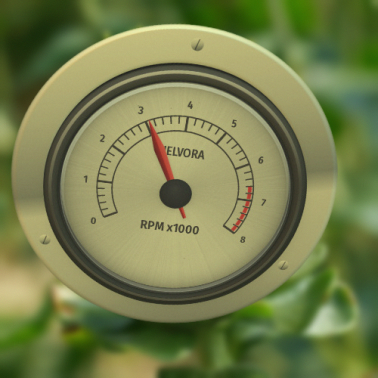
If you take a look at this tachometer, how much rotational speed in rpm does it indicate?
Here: 3100 rpm
